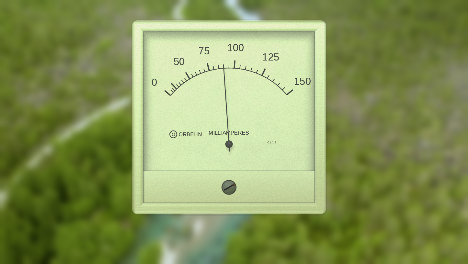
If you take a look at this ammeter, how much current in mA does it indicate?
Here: 90 mA
